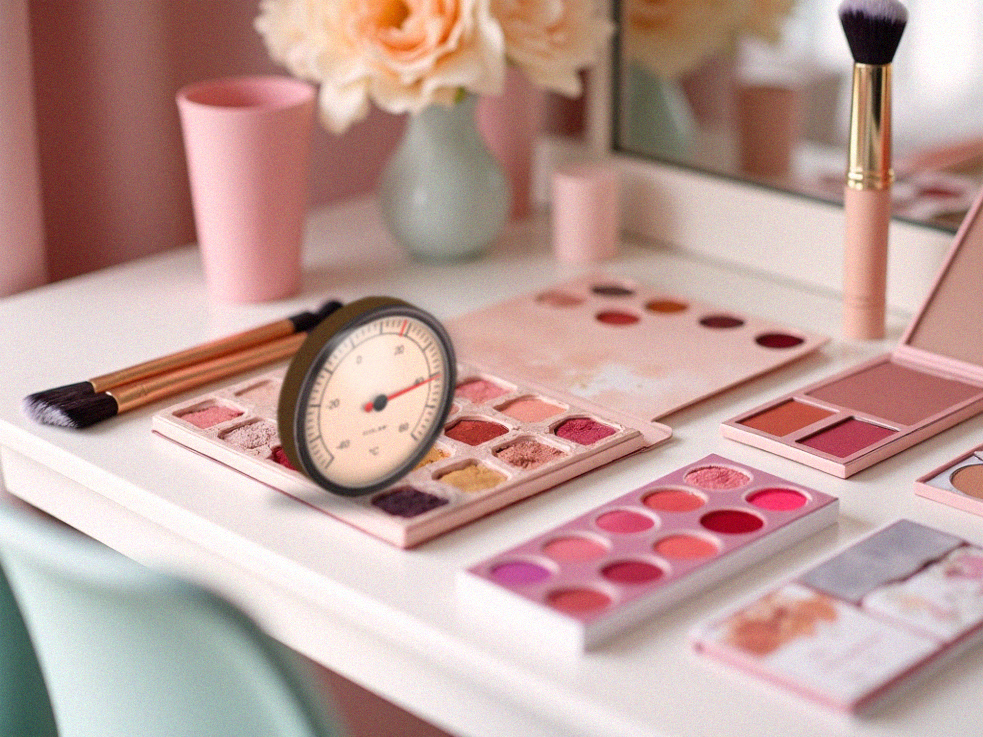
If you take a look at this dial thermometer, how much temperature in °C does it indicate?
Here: 40 °C
